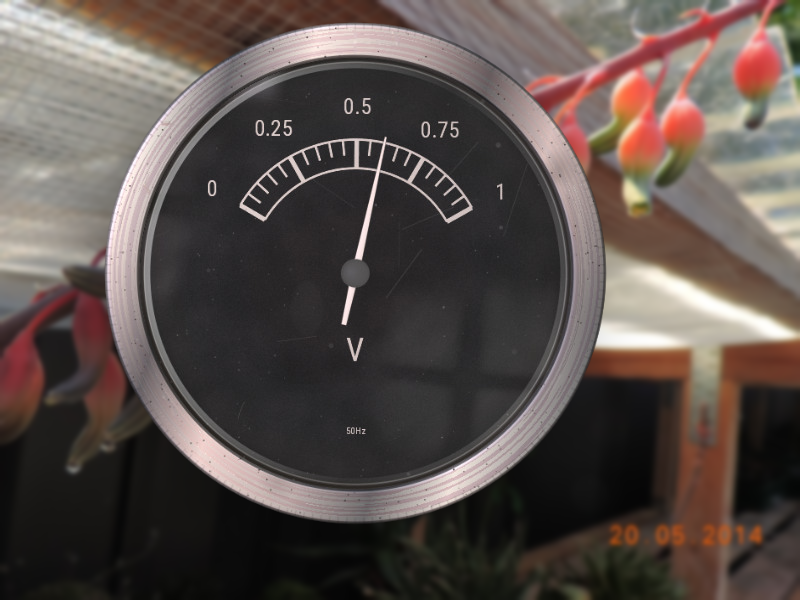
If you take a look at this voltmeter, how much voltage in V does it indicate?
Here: 0.6 V
